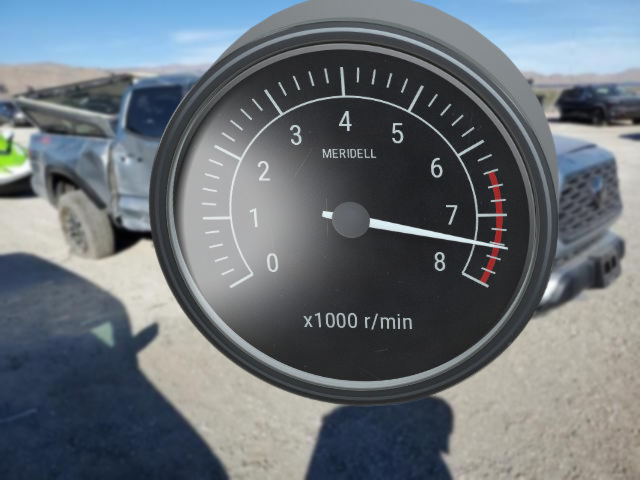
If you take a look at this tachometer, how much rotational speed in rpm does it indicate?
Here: 7400 rpm
